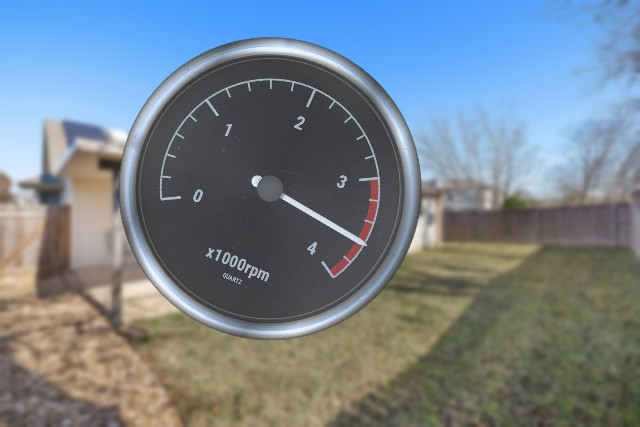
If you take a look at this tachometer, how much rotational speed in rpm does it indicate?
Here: 3600 rpm
